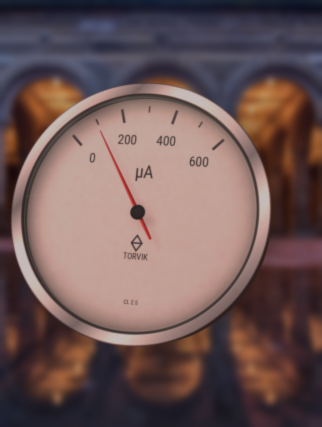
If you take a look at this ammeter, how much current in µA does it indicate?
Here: 100 µA
